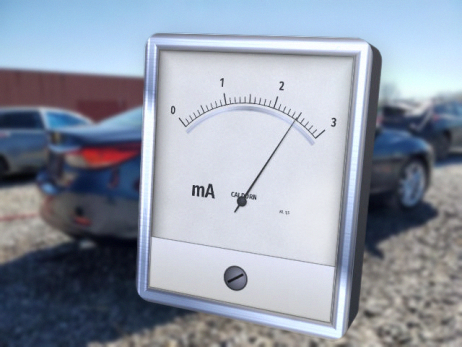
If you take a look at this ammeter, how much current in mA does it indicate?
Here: 2.5 mA
